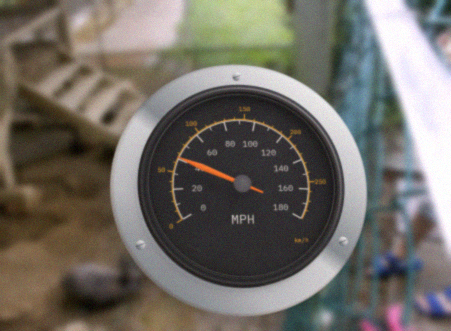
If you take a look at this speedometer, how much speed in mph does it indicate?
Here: 40 mph
